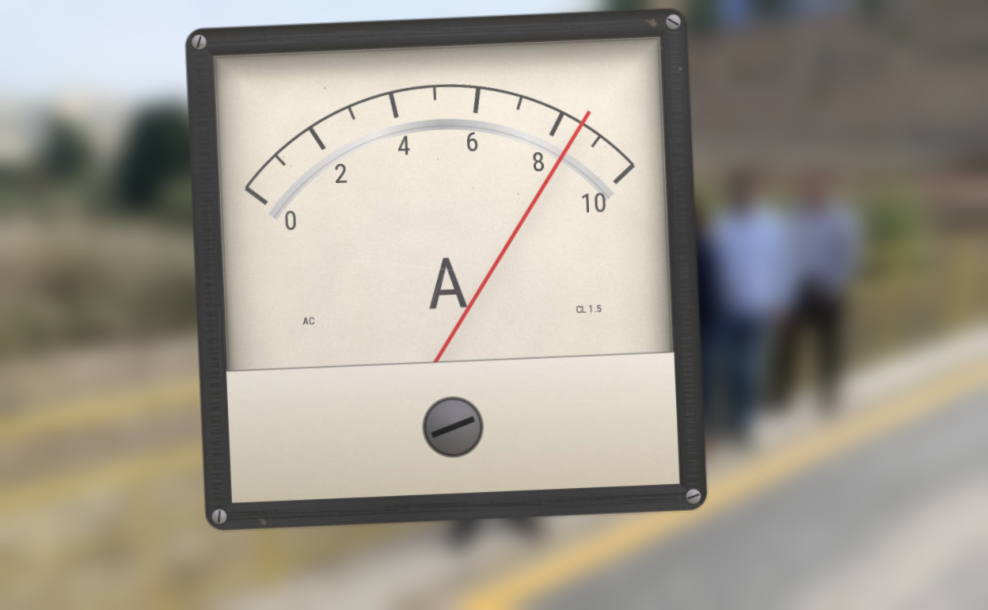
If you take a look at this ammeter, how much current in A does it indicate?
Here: 8.5 A
